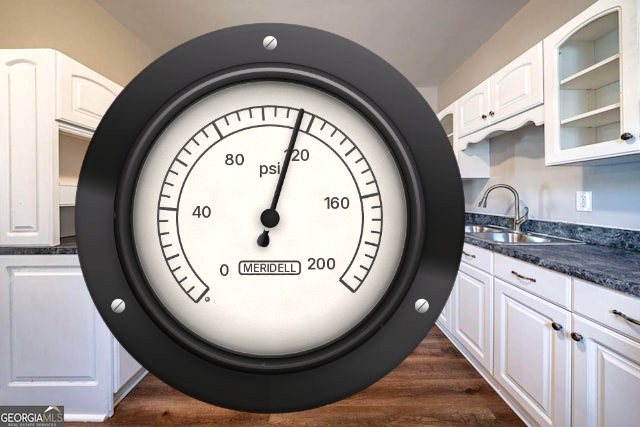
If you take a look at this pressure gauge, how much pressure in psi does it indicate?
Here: 115 psi
